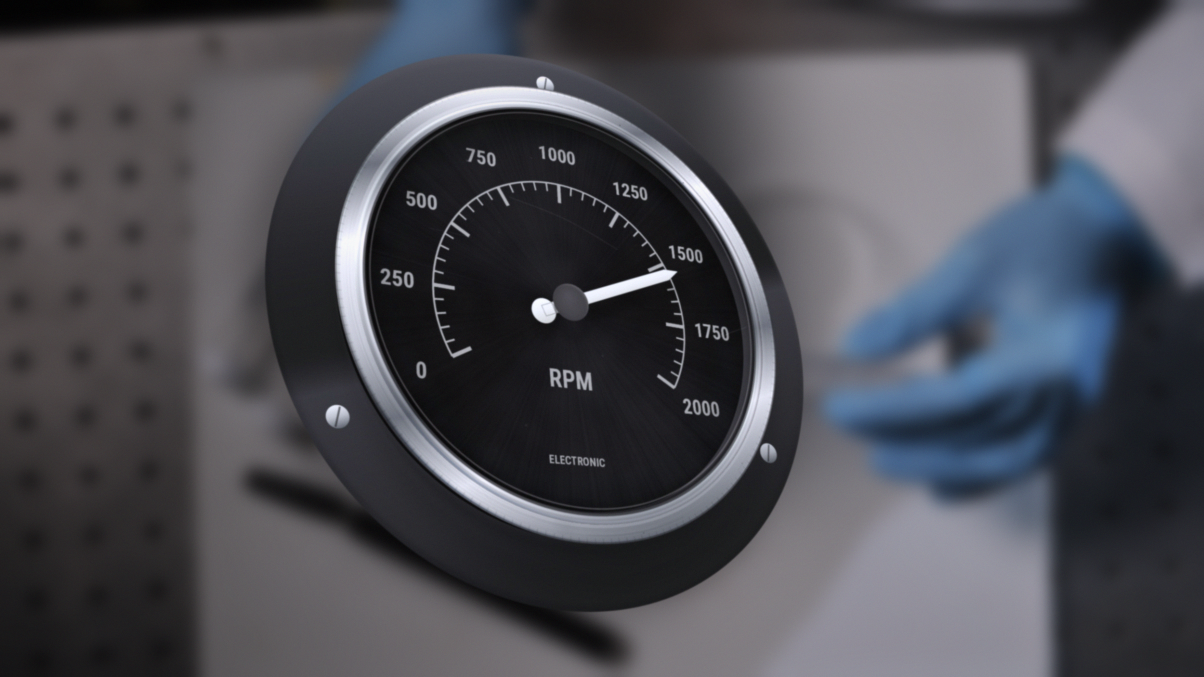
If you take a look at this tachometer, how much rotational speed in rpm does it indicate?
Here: 1550 rpm
